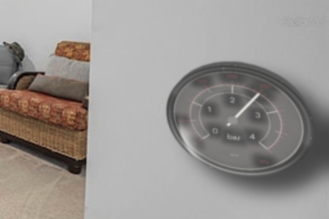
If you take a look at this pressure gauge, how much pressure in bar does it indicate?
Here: 2.5 bar
